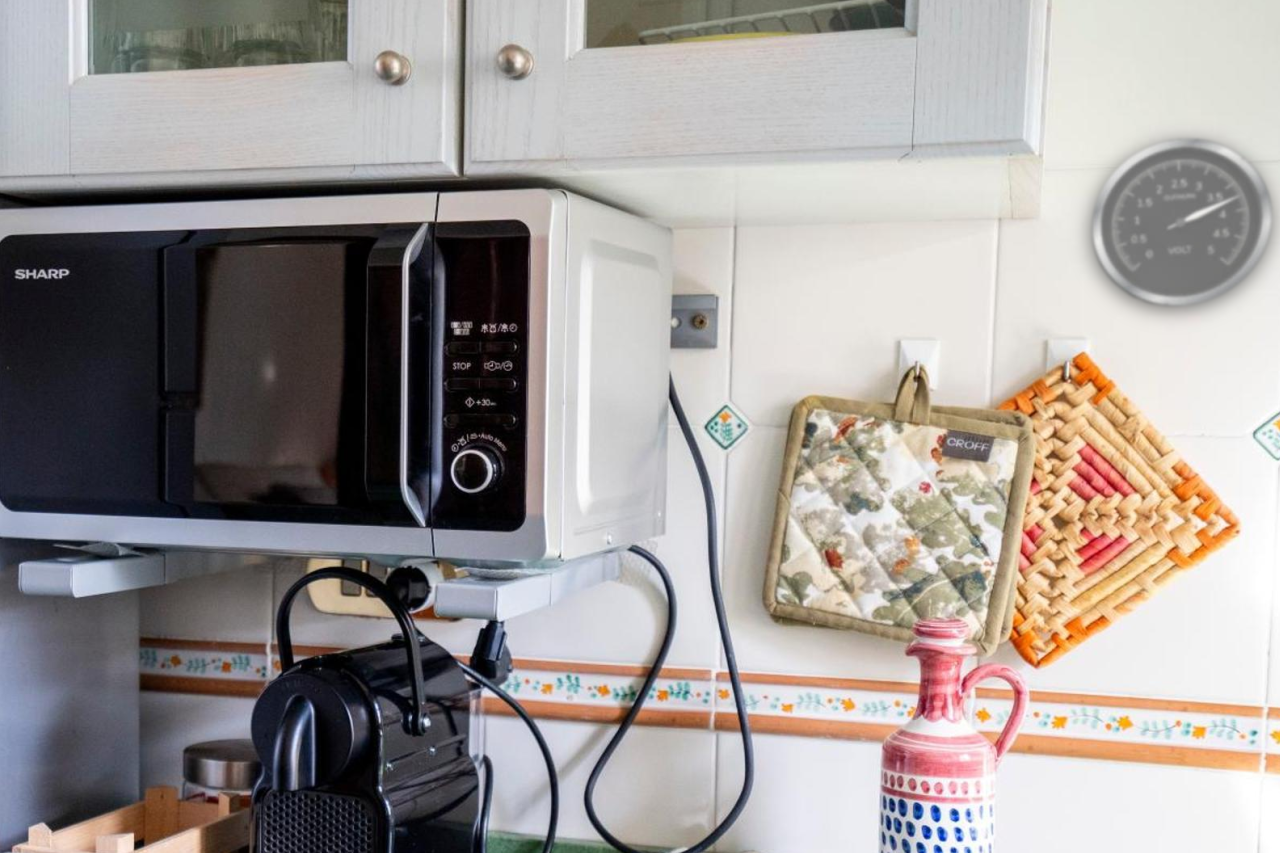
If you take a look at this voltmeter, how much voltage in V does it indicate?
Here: 3.75 V
